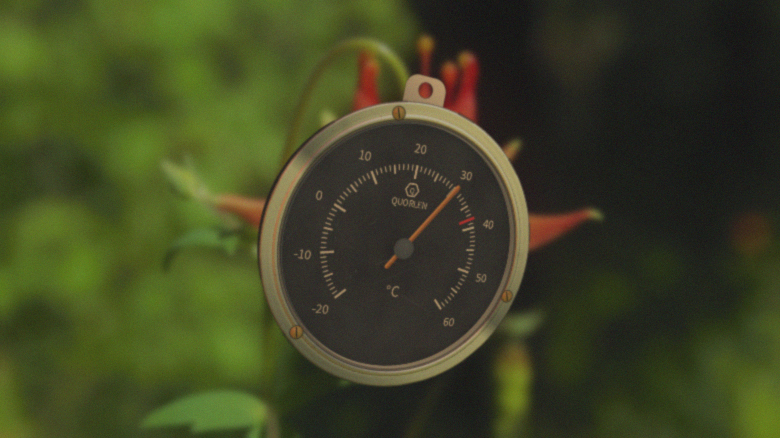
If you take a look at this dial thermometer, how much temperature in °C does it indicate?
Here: 30 °C
